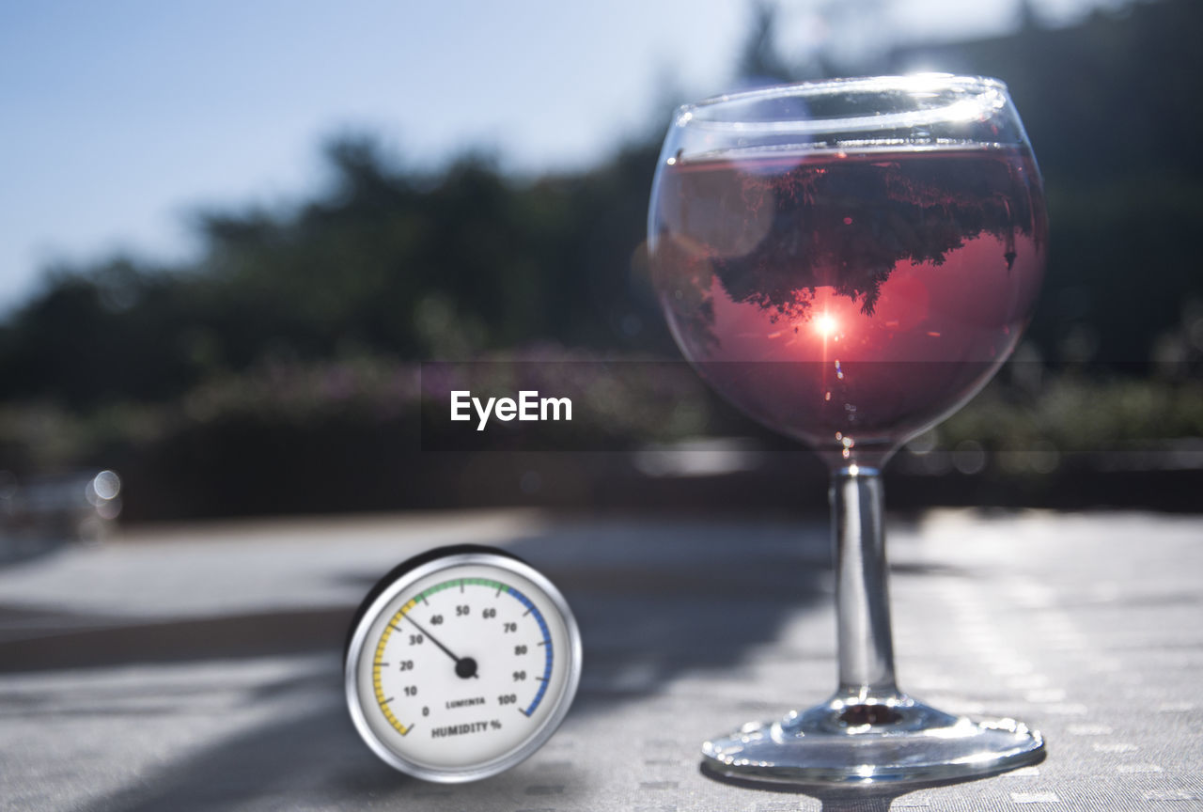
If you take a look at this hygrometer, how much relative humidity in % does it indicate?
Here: 34 %
